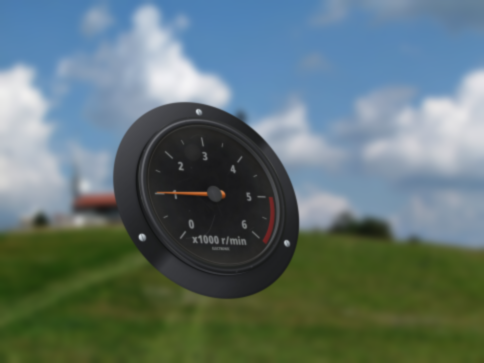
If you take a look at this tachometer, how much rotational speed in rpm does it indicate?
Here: 1000 rpm
